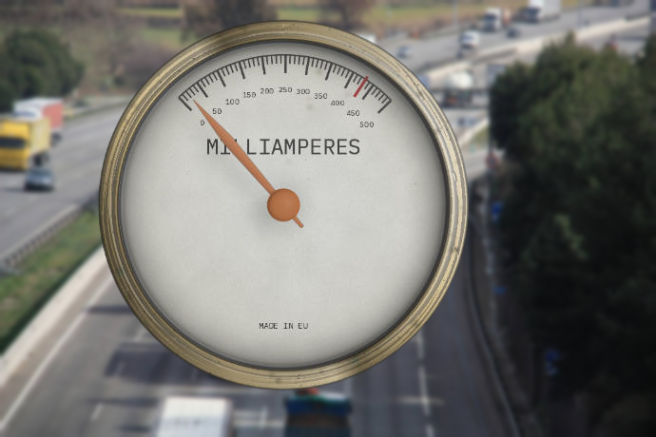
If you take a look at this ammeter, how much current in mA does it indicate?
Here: 20 mA
